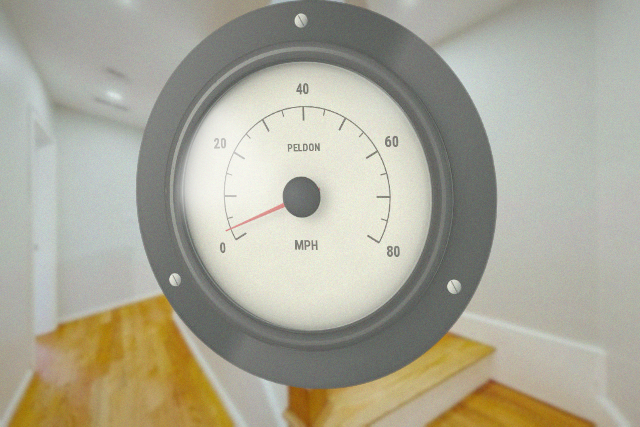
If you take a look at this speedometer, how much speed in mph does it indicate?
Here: 2.5 mph
